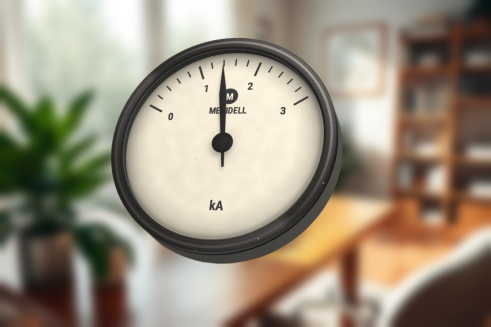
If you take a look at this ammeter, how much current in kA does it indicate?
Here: 1.4 kA
